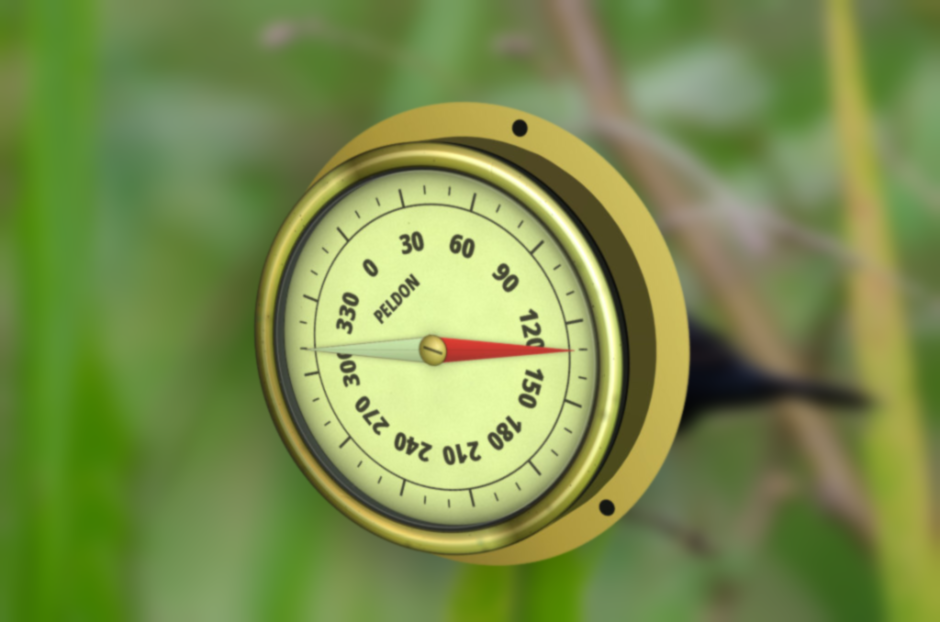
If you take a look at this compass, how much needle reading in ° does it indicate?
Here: 130 °
